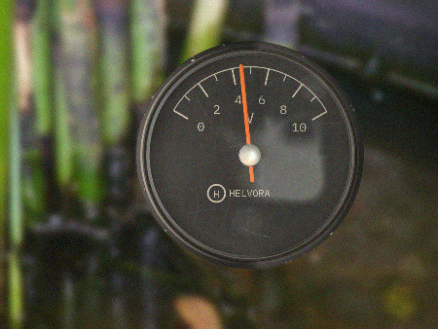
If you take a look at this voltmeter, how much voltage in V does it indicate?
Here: 4.5 V
